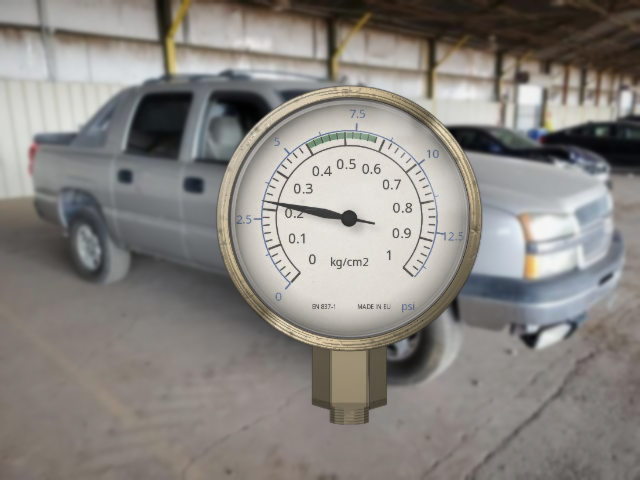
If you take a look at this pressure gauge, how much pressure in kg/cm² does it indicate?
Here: 0.22 kg/cm²
